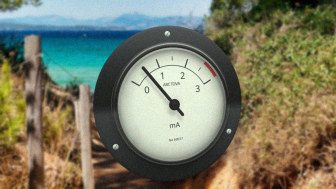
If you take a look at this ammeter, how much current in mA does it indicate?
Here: 0.5 mA
